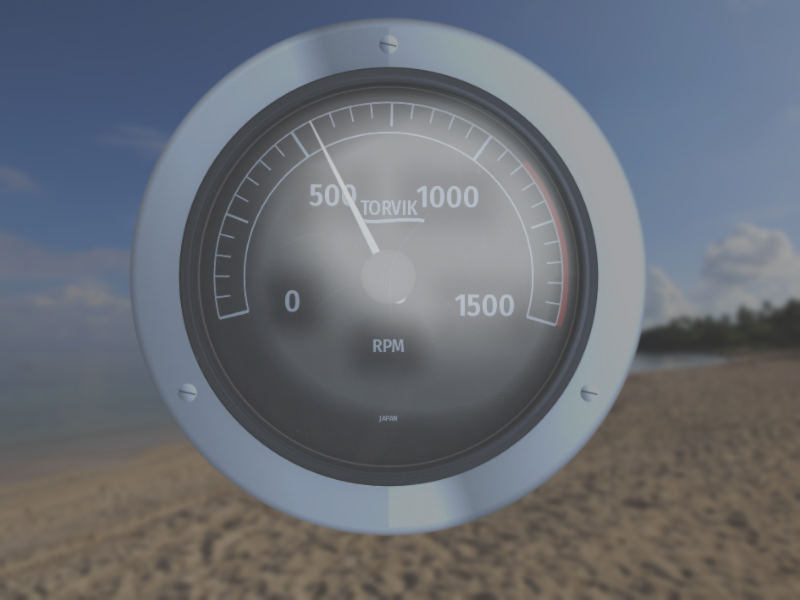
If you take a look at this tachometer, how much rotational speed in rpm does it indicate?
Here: 550 rpm
